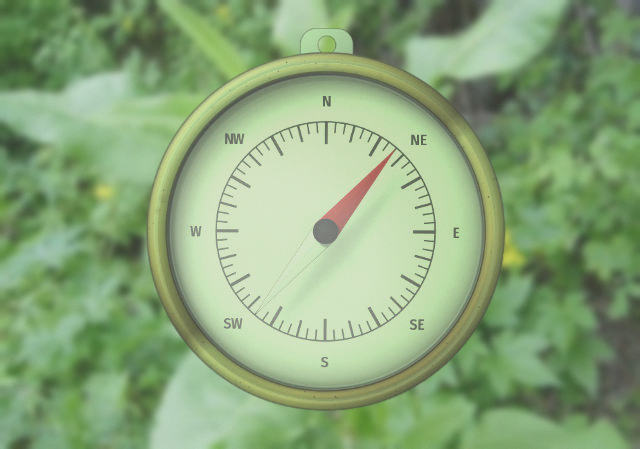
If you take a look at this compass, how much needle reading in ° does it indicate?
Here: 40 °
